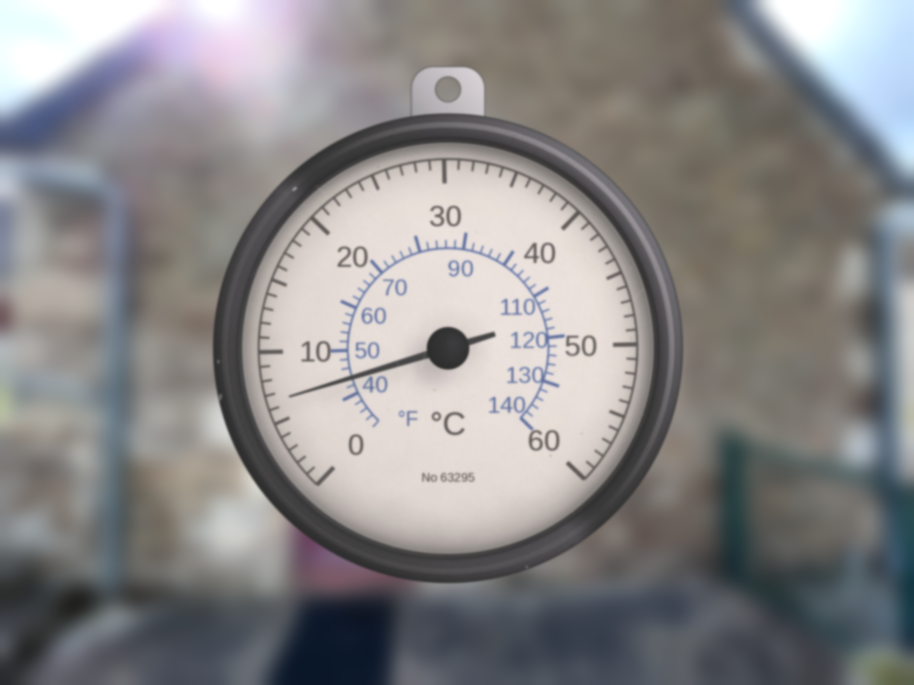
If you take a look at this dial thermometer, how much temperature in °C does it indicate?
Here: 6.5 °C
